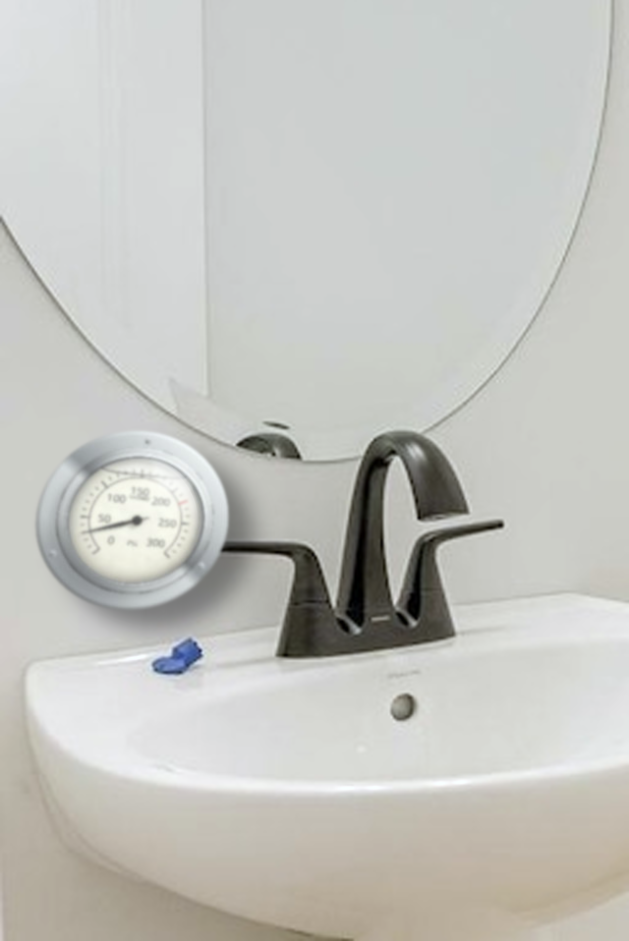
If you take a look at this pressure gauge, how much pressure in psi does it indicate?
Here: 30 psi
